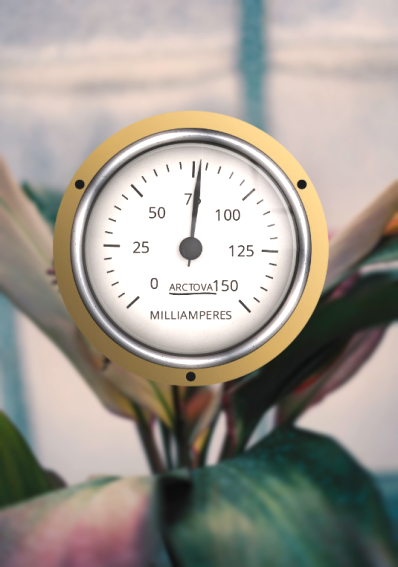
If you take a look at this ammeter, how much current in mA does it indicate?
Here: 77.5 mA
